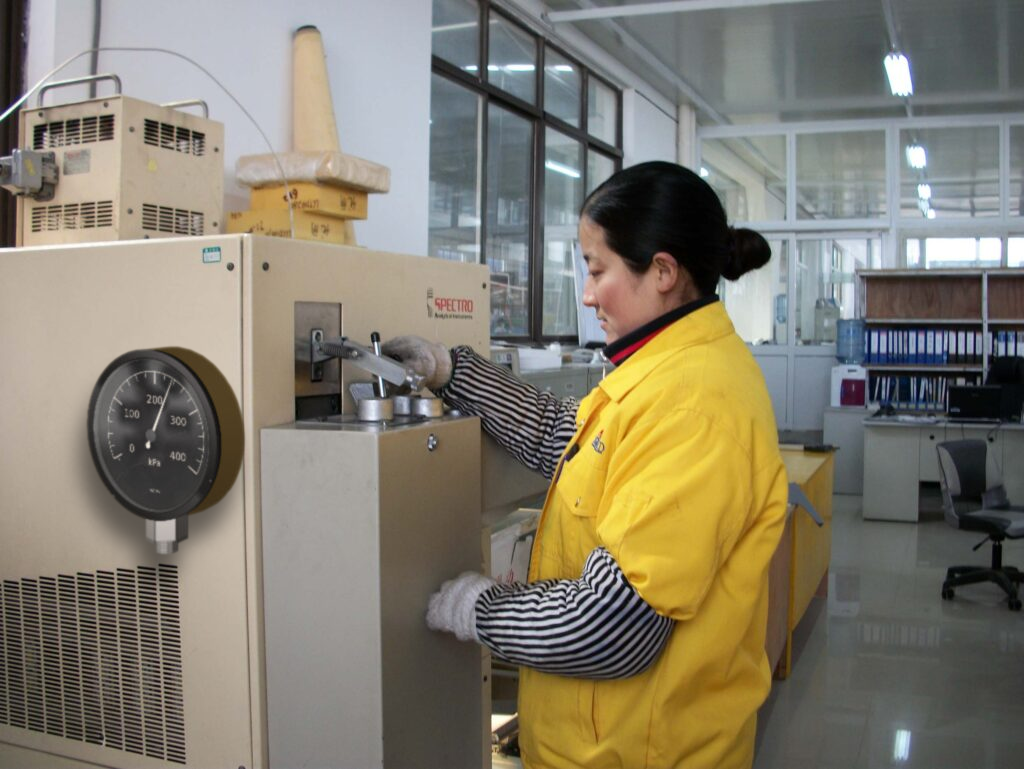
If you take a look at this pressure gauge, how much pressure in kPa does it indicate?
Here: 240 kPa
